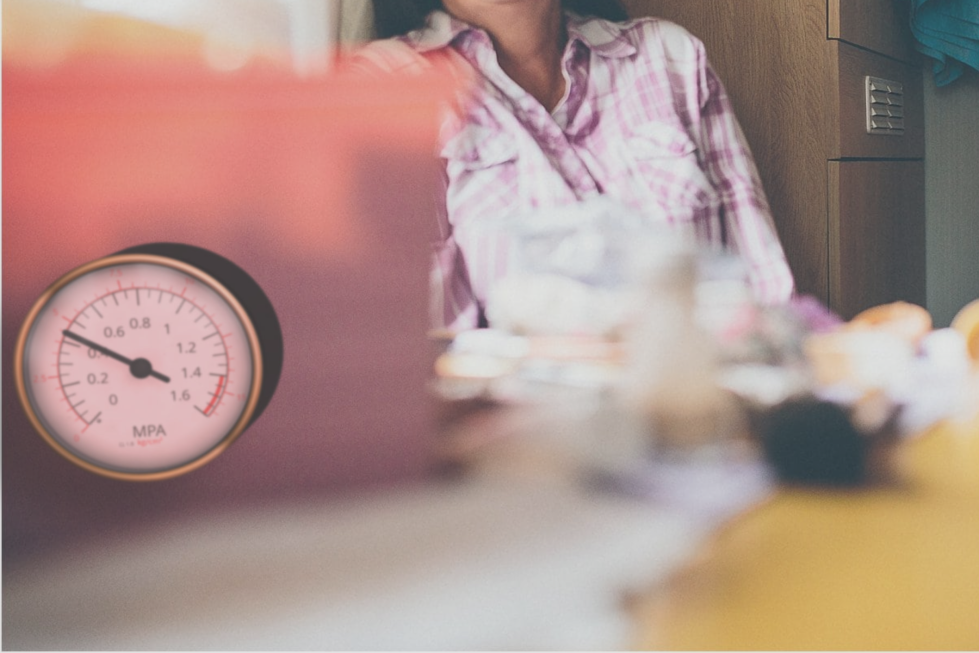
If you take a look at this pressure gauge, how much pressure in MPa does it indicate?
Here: 0.45 MPa
